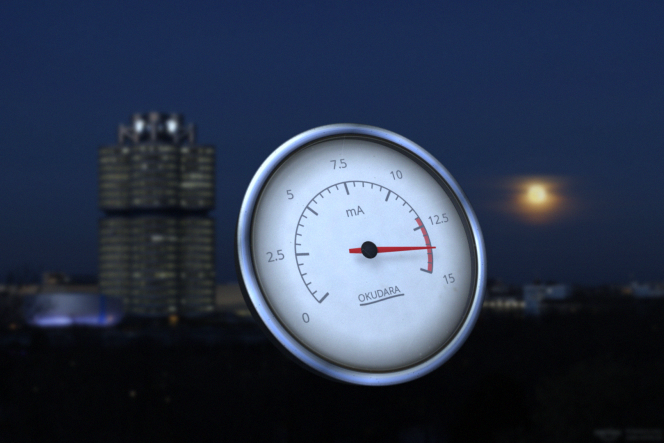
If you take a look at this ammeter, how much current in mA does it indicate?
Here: 13.75 mA
